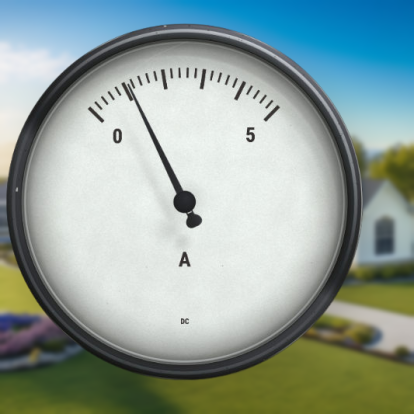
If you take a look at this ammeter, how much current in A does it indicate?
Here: 1.1 A
